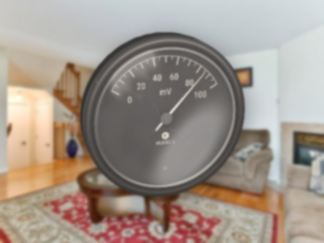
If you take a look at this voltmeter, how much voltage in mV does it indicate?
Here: 85 mV
